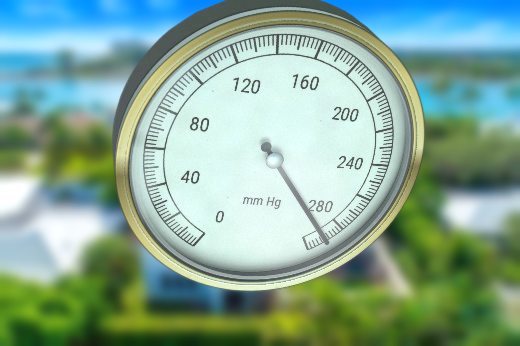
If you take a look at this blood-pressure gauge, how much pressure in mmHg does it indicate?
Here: 290 mmHg
